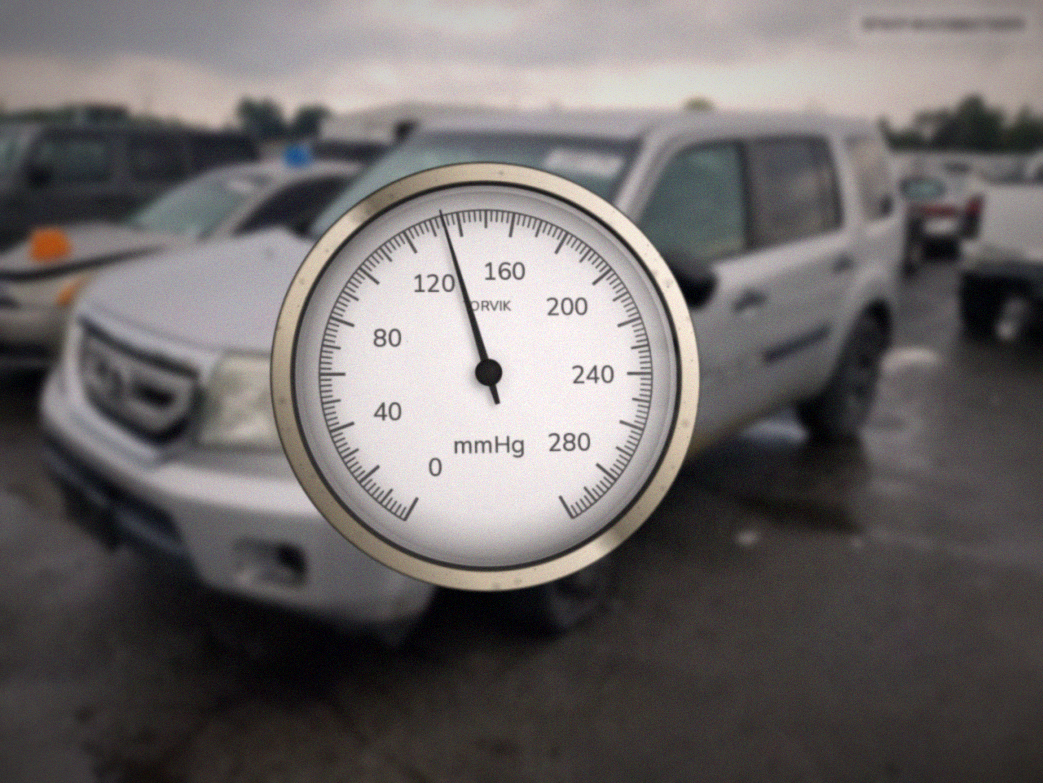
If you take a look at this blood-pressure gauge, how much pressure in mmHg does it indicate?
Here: 134 mmHg
